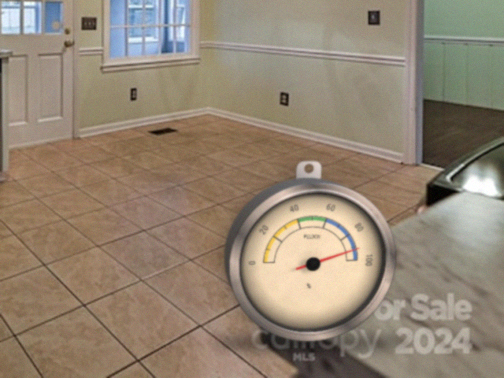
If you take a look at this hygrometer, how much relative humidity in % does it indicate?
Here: 90 %
